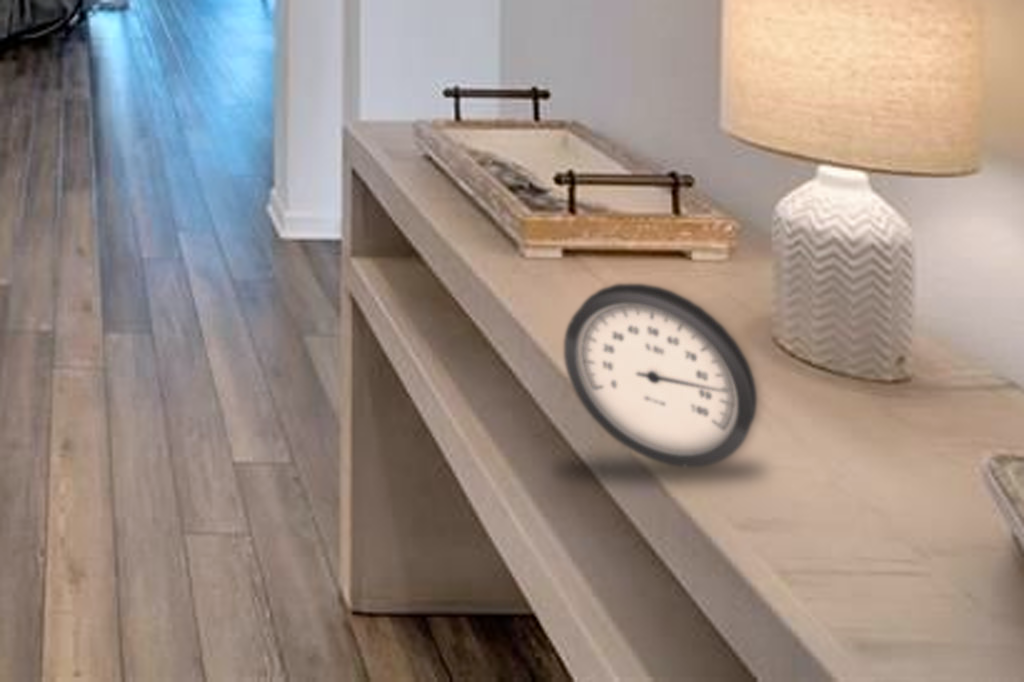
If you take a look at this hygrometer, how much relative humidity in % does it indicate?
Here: 85 %
